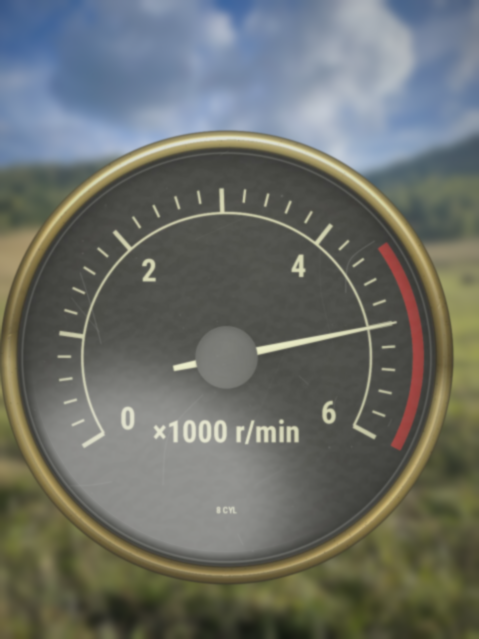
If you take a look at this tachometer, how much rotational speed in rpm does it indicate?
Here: 5000 rpm
